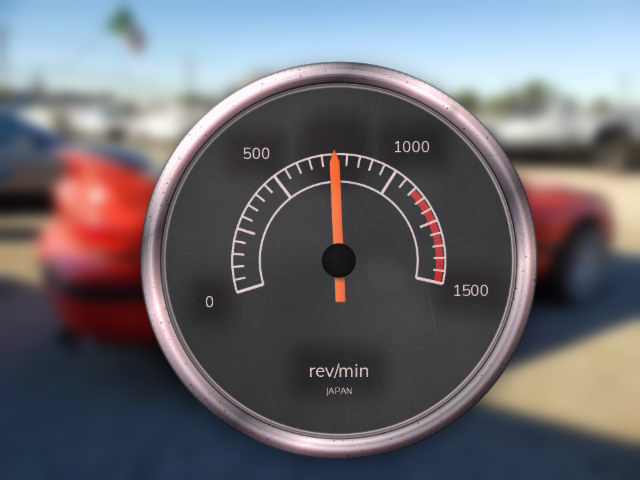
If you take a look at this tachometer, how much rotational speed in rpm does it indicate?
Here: 750 rpm
